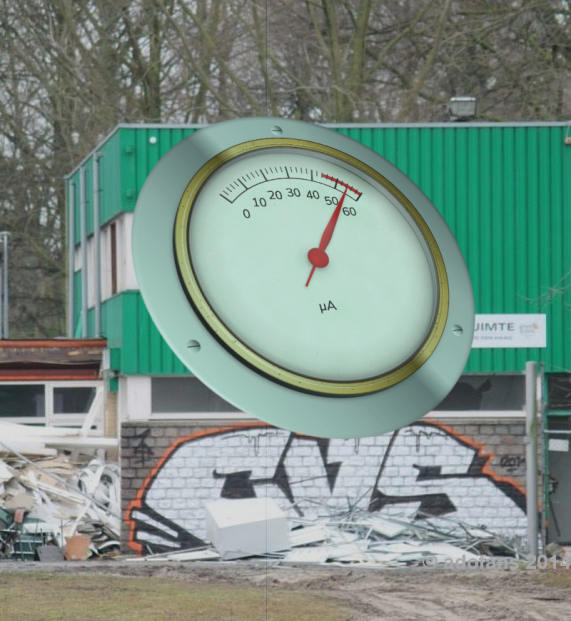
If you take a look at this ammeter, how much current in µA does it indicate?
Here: 54 µA
